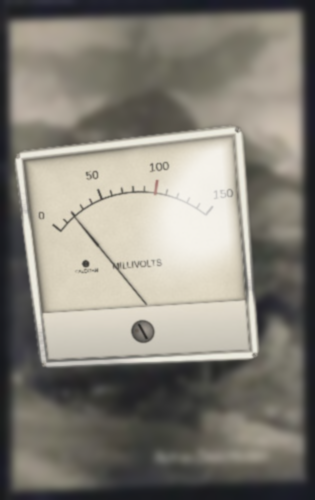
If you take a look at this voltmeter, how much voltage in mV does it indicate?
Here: 20 mV
